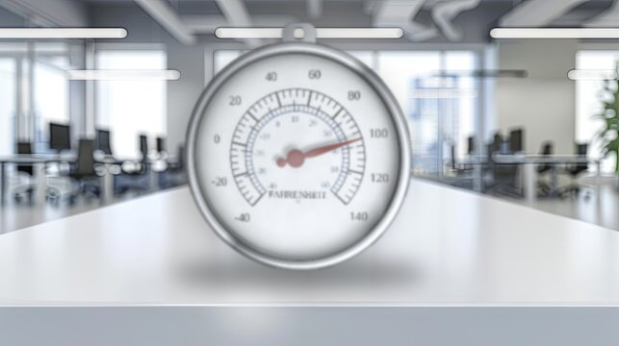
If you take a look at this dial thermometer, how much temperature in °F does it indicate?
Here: 100 °F
